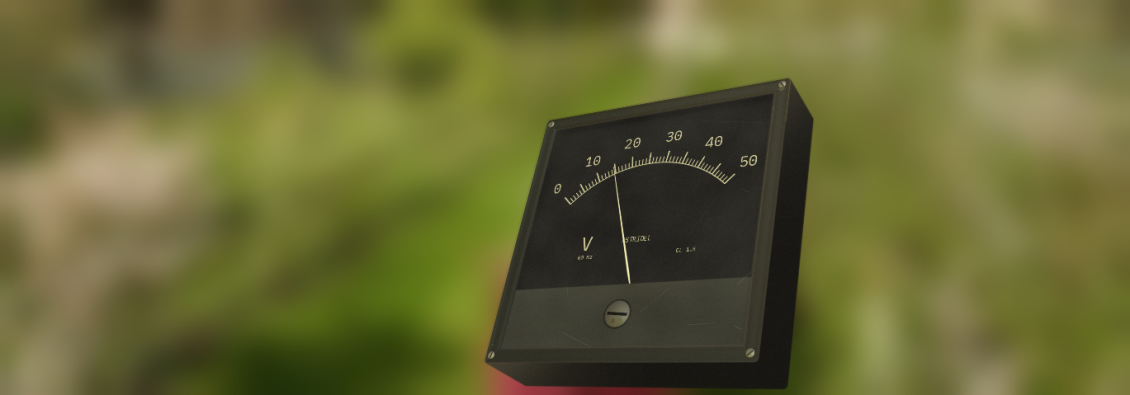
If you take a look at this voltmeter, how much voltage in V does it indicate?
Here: 15 V
